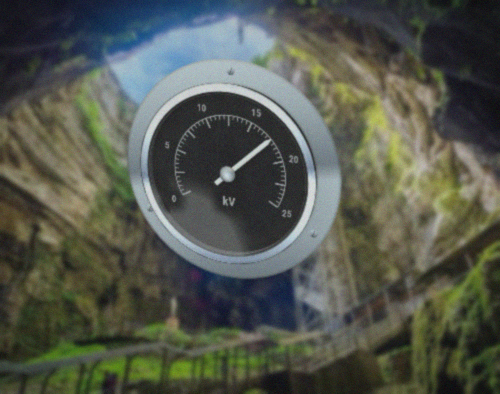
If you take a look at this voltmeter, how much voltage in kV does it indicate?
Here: 17.5 kV
